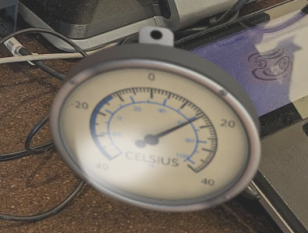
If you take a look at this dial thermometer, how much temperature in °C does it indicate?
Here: 15 °C
